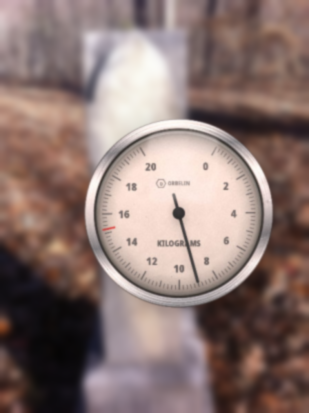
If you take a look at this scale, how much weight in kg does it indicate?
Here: 9 kg
